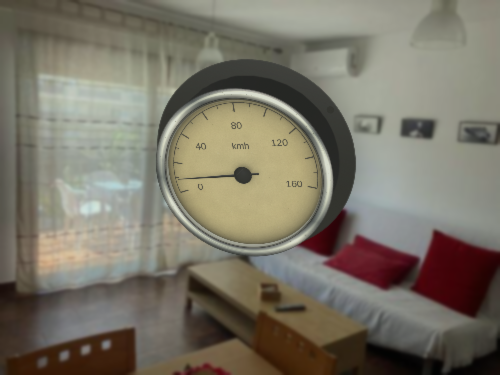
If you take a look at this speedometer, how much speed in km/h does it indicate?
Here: 10 km/h
